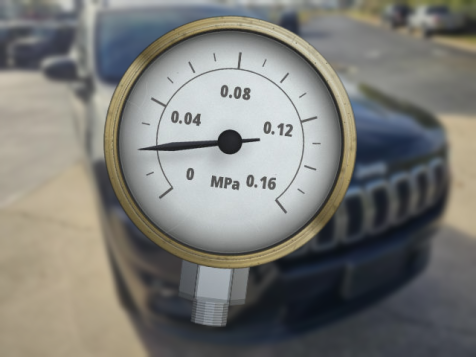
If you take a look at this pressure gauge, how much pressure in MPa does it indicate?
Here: 0.02 MPa
